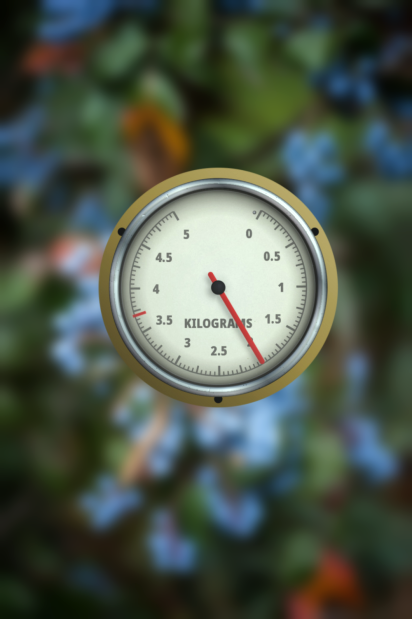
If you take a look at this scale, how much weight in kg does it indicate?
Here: 2 kg
